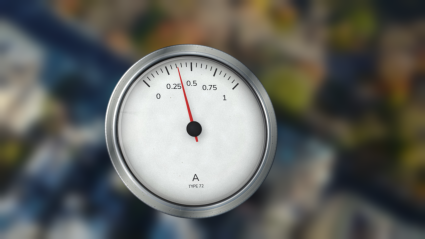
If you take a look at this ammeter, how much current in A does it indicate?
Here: 0.35 A
